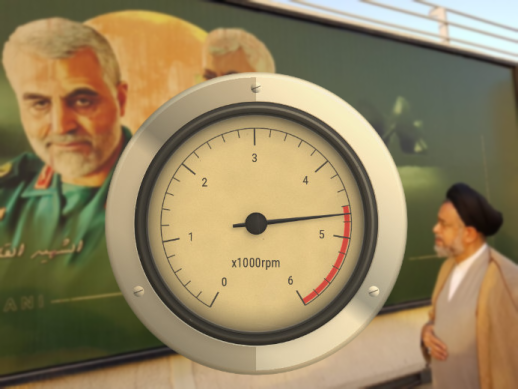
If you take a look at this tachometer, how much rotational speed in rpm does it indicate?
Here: 4700 rpm
